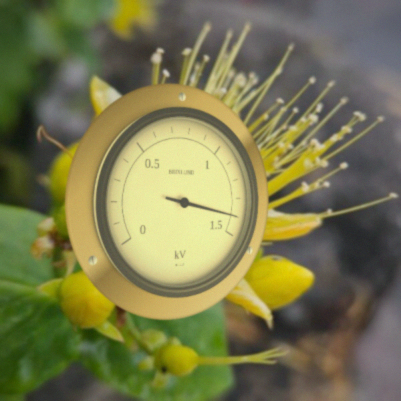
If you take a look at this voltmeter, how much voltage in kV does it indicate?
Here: 1.4 kV
